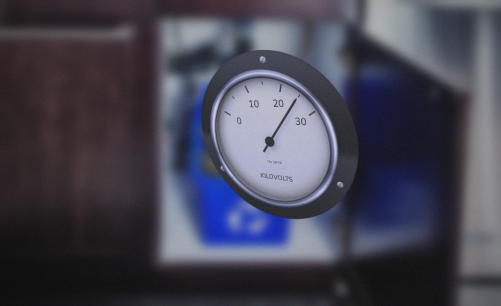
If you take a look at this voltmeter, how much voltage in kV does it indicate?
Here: 25 kV
